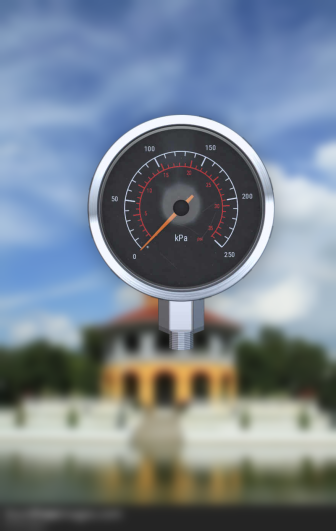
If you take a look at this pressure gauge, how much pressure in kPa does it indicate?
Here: 0 kPa
